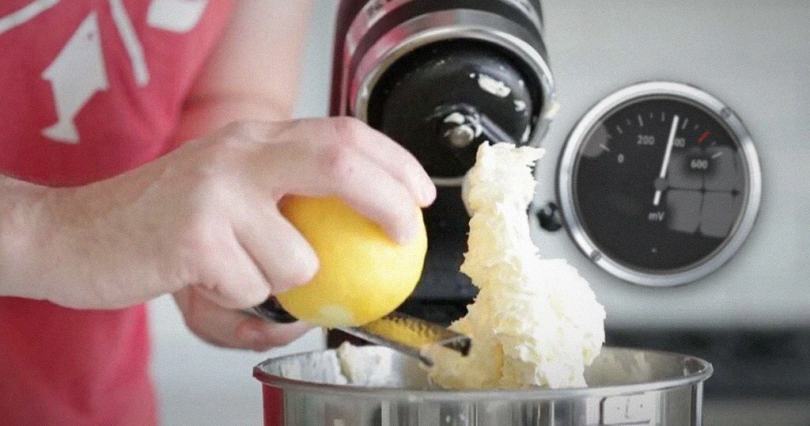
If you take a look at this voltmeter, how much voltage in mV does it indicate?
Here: 350 mV
